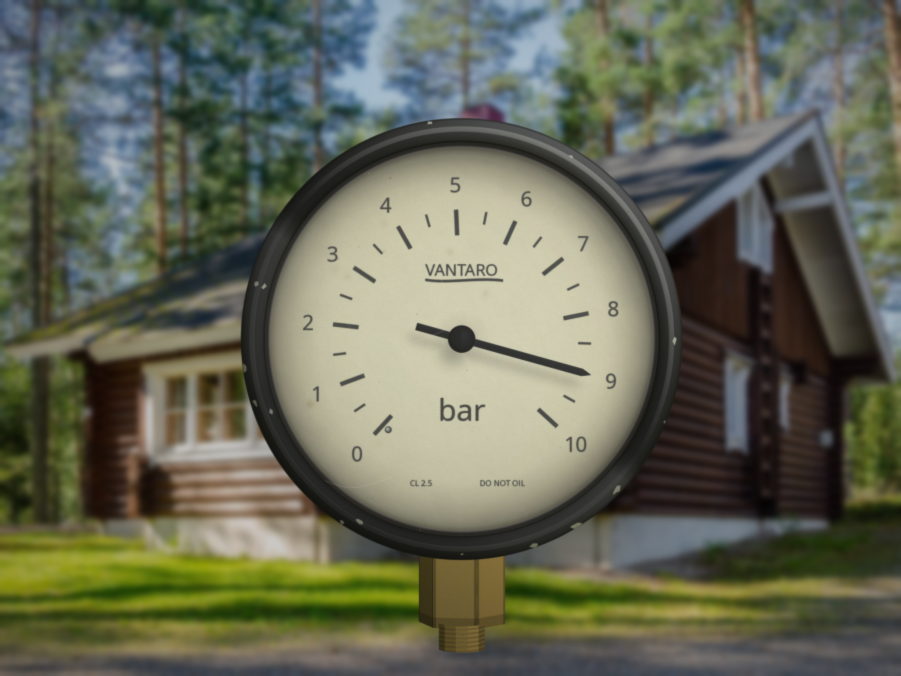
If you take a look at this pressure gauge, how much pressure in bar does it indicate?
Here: 9 bar
